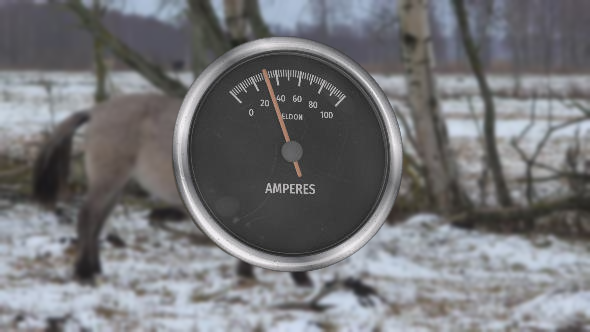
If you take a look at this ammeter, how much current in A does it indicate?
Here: 30 A
